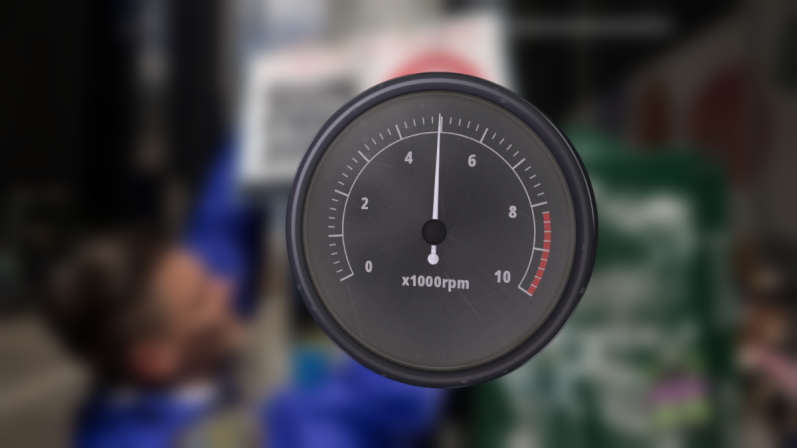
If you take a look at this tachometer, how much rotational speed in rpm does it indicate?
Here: 5000 rpm
